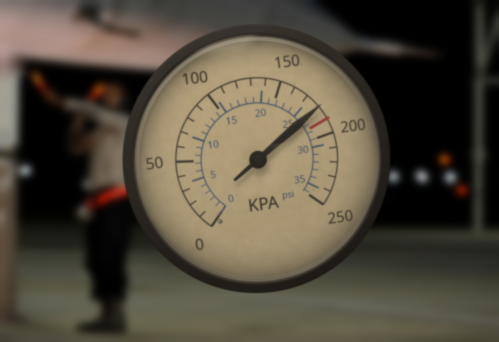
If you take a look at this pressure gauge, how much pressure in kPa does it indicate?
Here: 180 kPa
